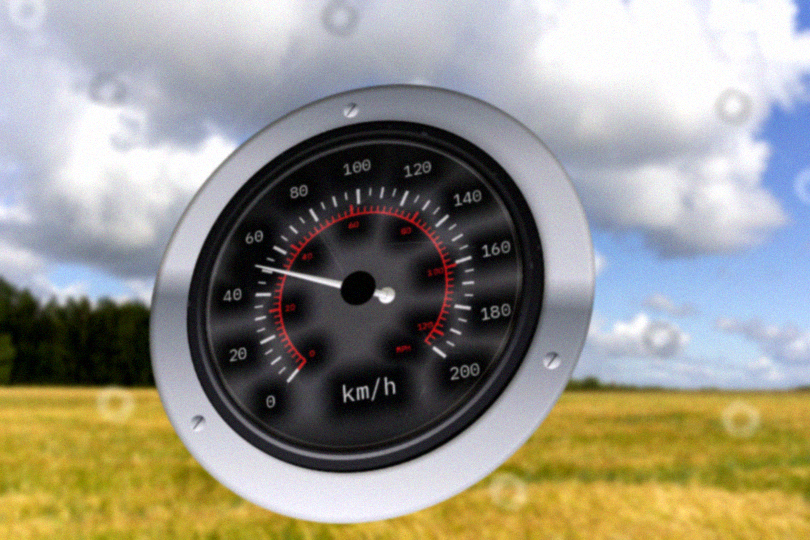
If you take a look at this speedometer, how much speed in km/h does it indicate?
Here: 50 km/h
